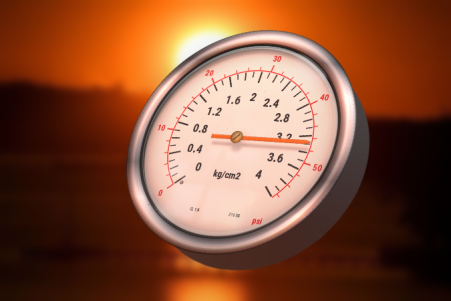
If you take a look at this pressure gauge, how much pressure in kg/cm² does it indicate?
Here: 3.3 kg/cm²
